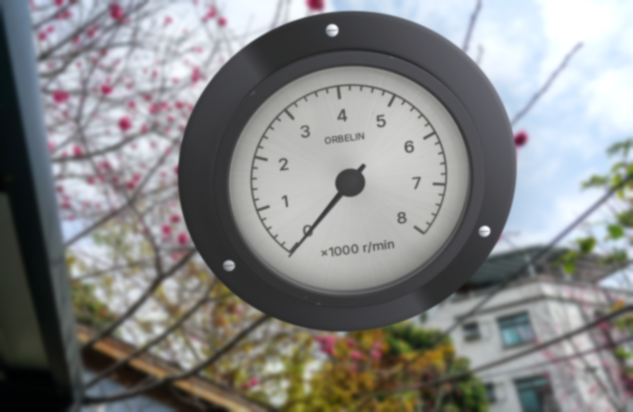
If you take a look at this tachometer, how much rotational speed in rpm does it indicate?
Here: 0 rpm
